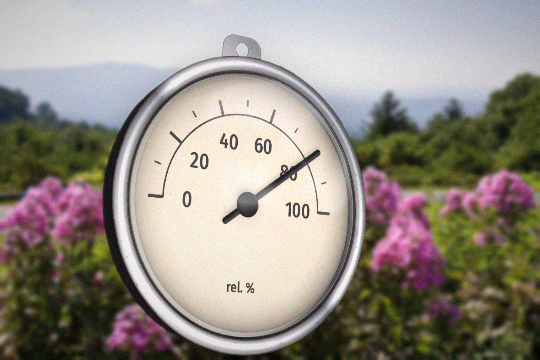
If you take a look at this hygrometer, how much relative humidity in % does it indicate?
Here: 80 %
